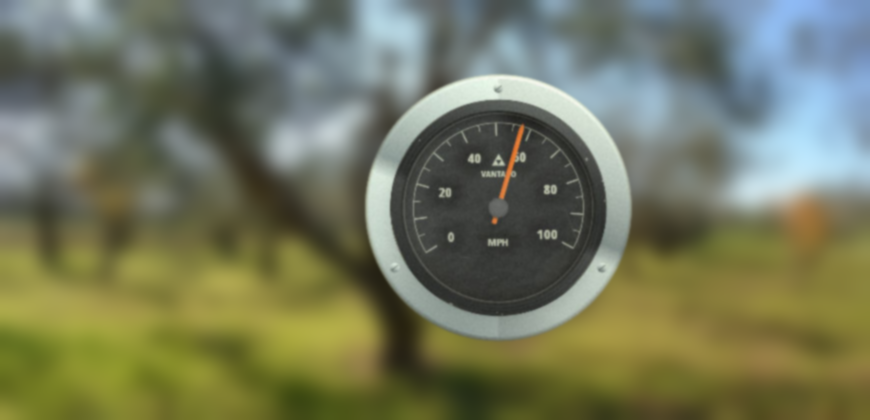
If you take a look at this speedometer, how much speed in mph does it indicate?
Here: 57.5 mph
